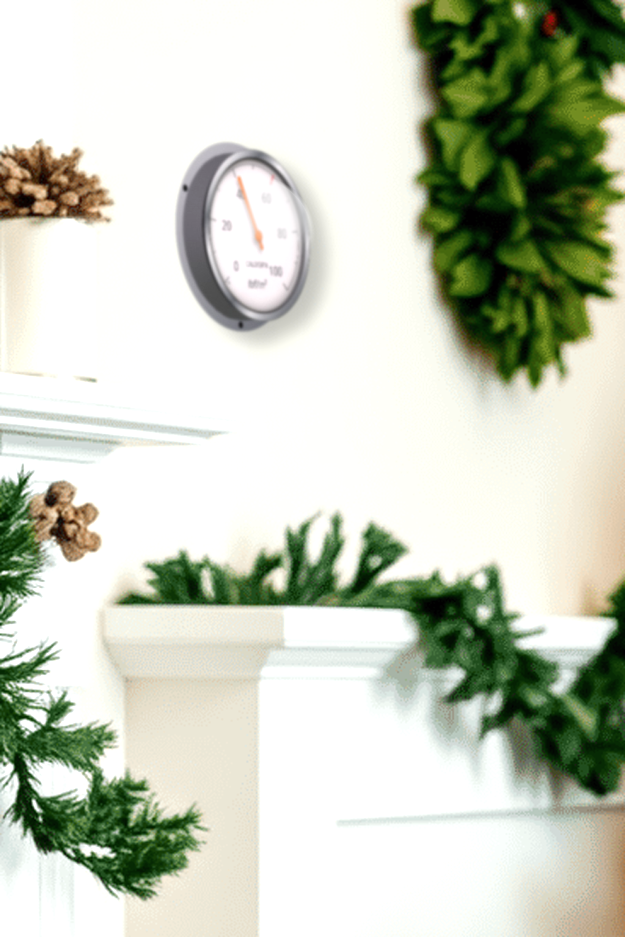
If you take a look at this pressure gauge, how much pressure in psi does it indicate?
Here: 40 psi
